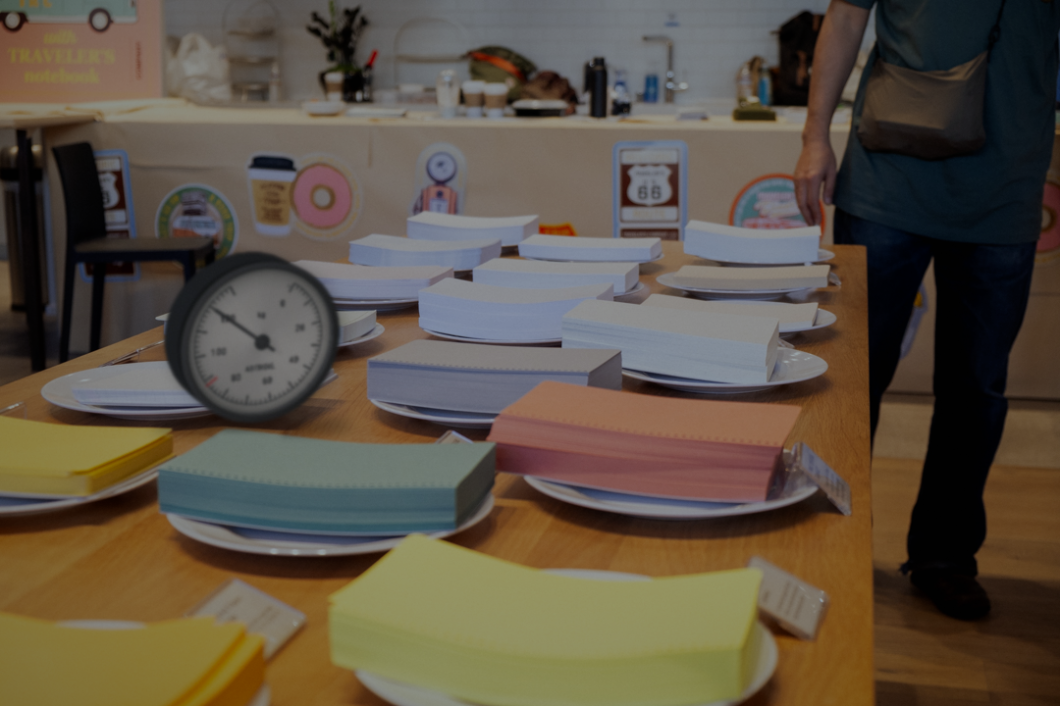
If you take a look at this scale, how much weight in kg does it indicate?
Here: 120 kg
